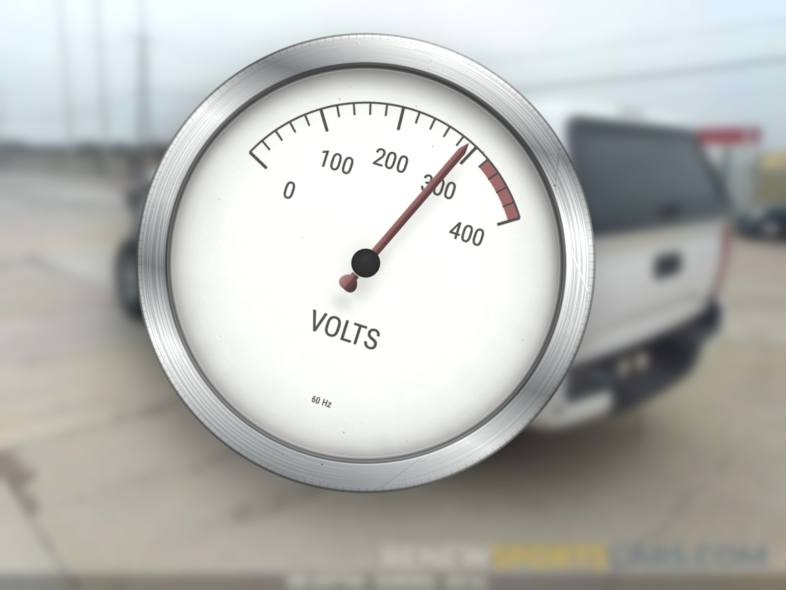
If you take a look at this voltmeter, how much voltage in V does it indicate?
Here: 290 V
